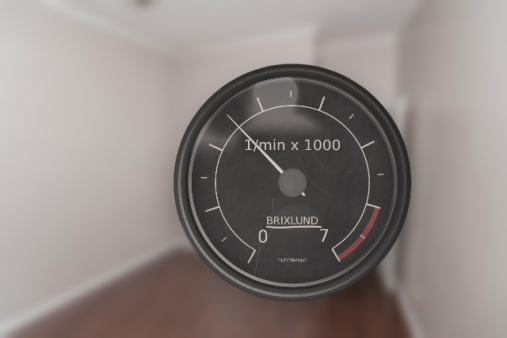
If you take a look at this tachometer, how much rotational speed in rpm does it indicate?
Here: 2500 rpm
